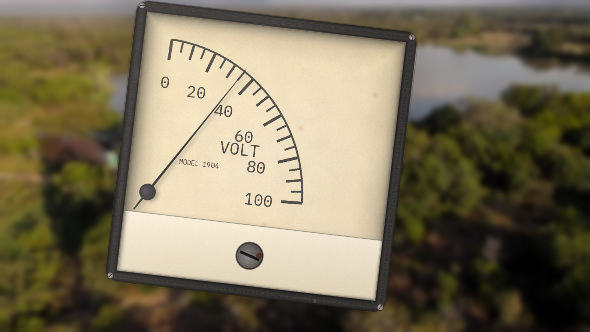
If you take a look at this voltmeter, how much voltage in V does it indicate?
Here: 35 V
